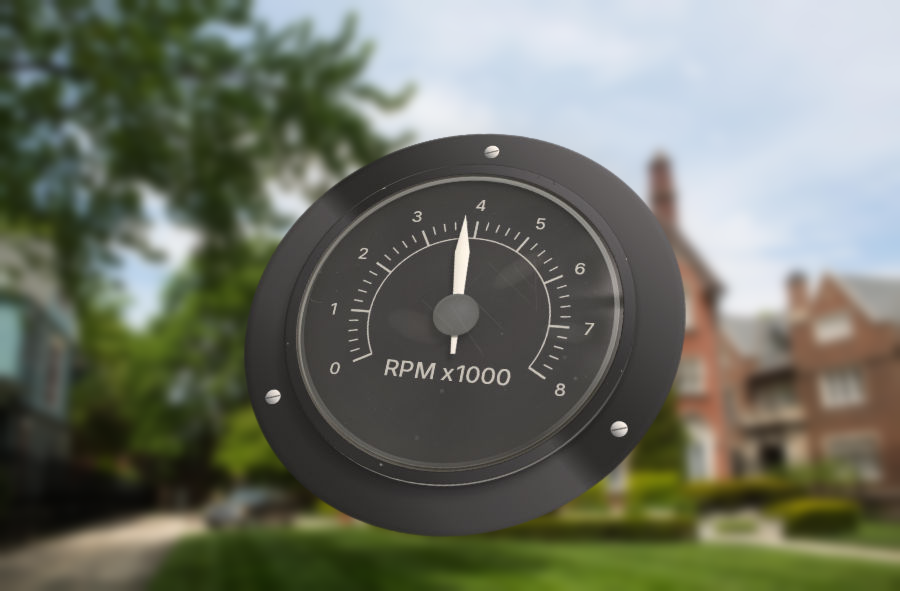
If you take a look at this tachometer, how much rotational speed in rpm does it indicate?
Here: 3800 rpm
